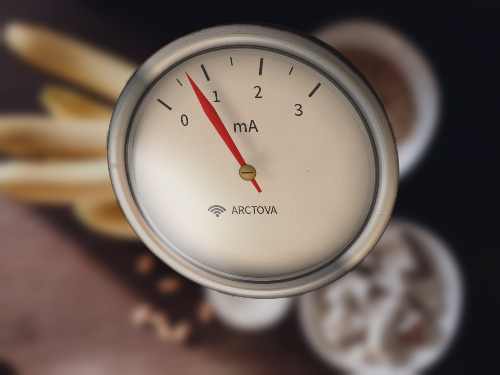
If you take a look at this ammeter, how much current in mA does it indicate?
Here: 0.75 mA
